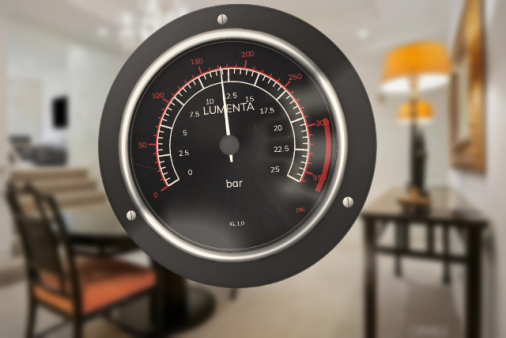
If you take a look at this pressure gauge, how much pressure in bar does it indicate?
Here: 12 bar
